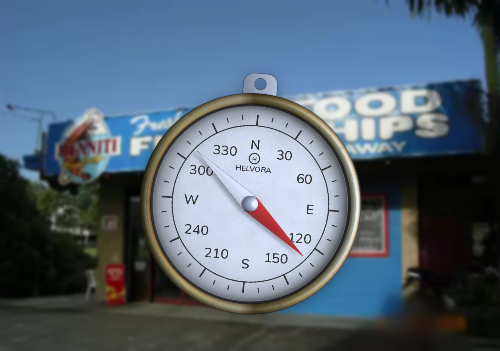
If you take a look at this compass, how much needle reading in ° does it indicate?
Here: 130 °
